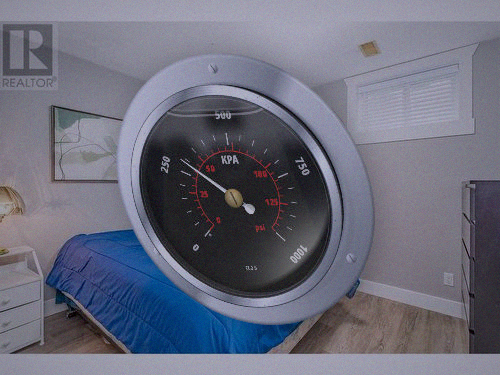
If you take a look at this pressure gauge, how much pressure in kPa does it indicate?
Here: 300 kPa
